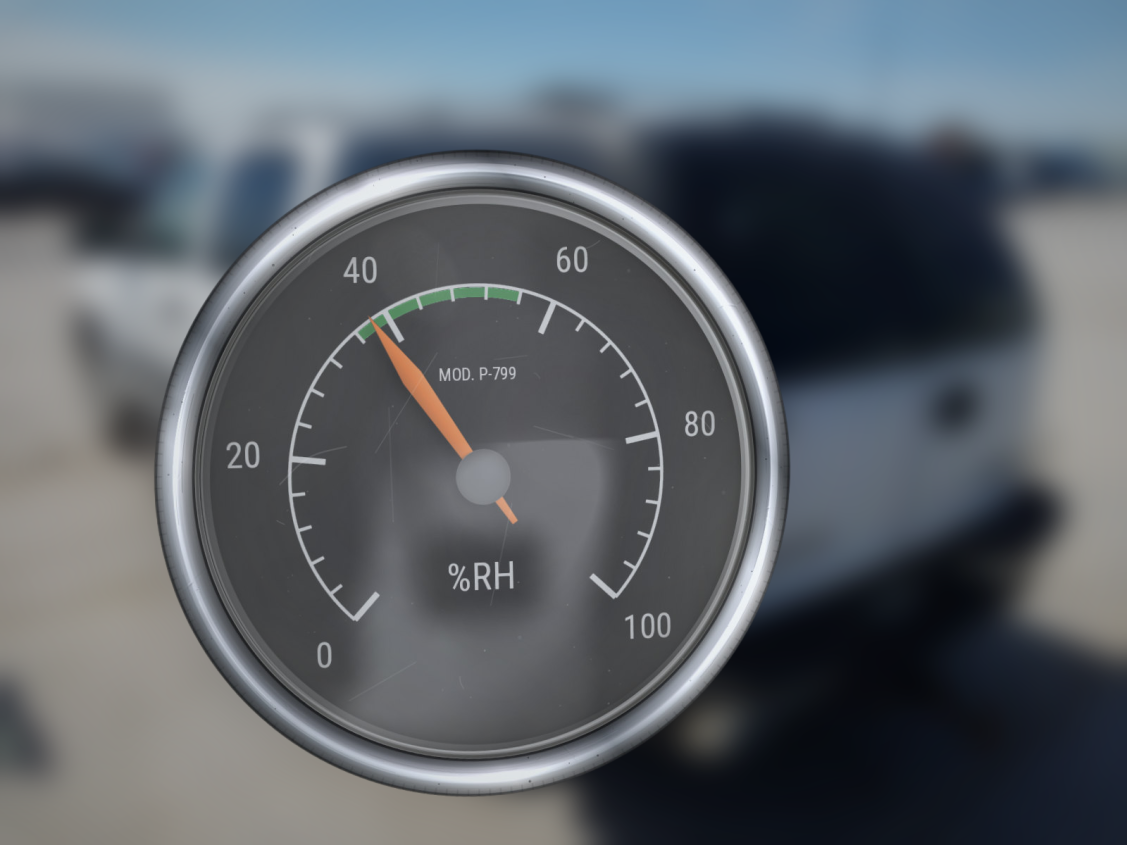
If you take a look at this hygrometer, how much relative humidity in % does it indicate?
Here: 38 %
